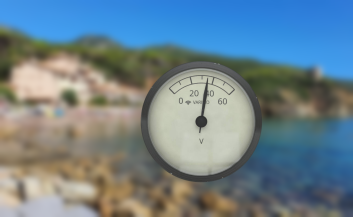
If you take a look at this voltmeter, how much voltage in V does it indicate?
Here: 35 V
